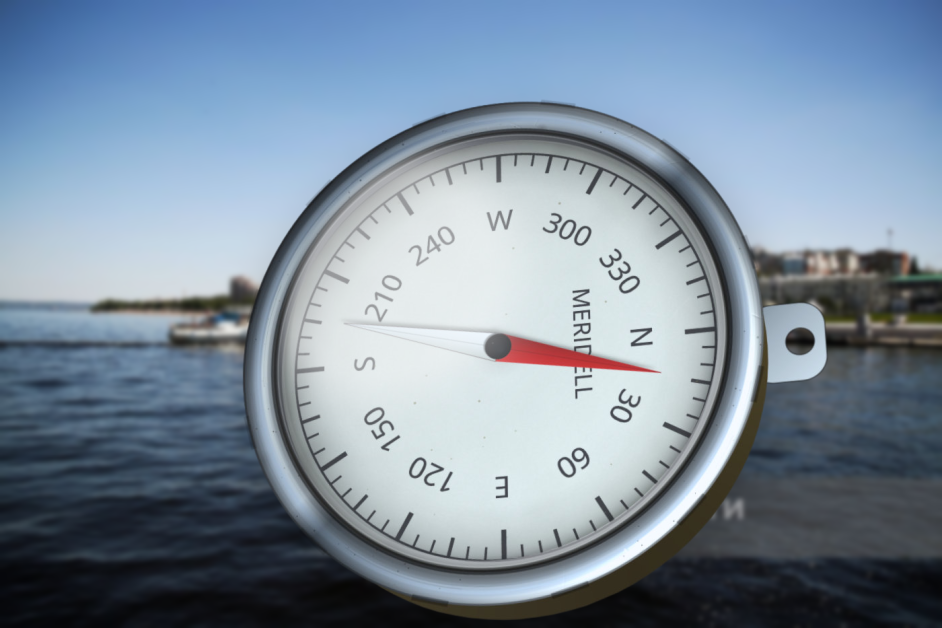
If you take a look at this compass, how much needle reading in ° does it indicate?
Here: 15 °
